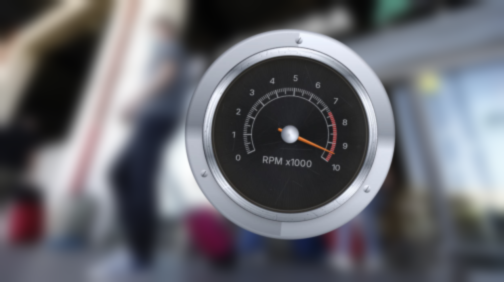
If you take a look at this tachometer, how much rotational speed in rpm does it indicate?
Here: 9500 rpm
